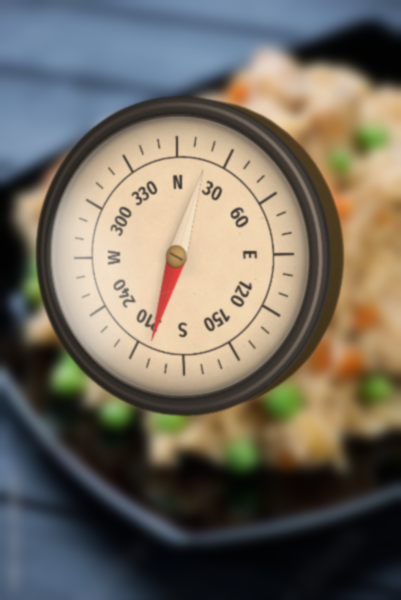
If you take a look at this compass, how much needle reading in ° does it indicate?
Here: 200 °
